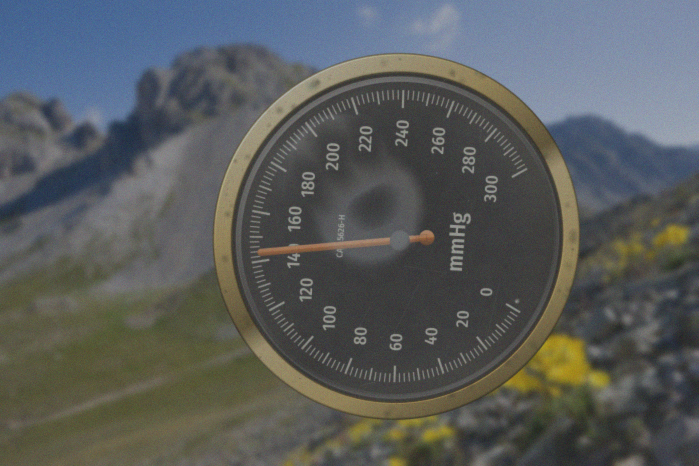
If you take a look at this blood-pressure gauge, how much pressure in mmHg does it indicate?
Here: 144 mmHg
